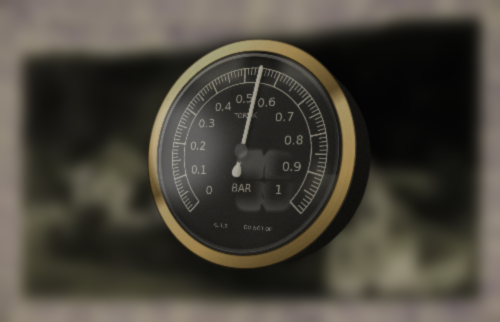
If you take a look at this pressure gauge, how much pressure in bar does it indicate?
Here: 0.55 bar
